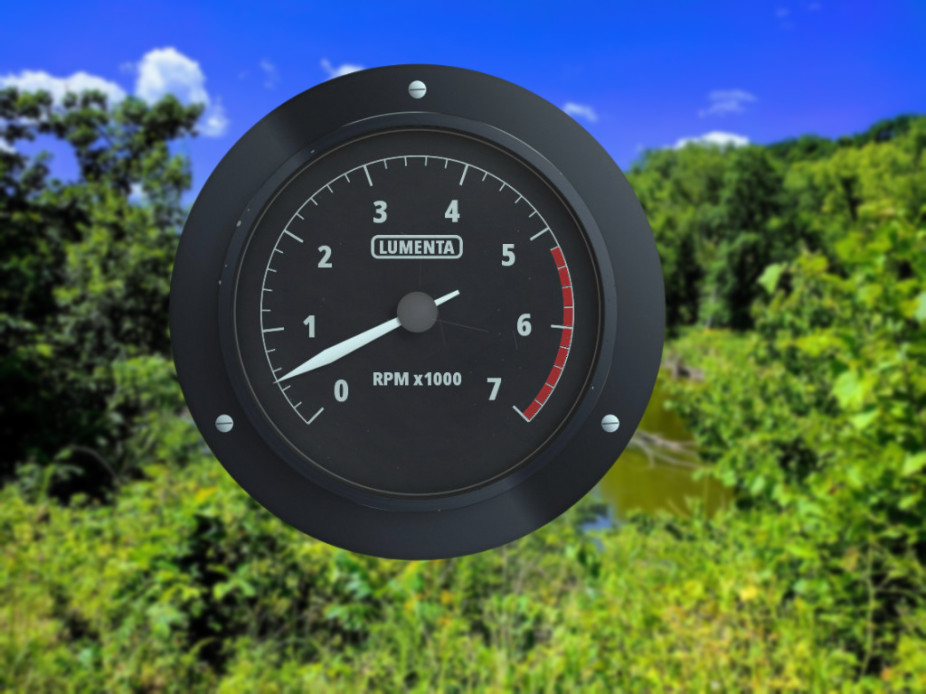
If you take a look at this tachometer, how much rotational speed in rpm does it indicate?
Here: 500 rpm
